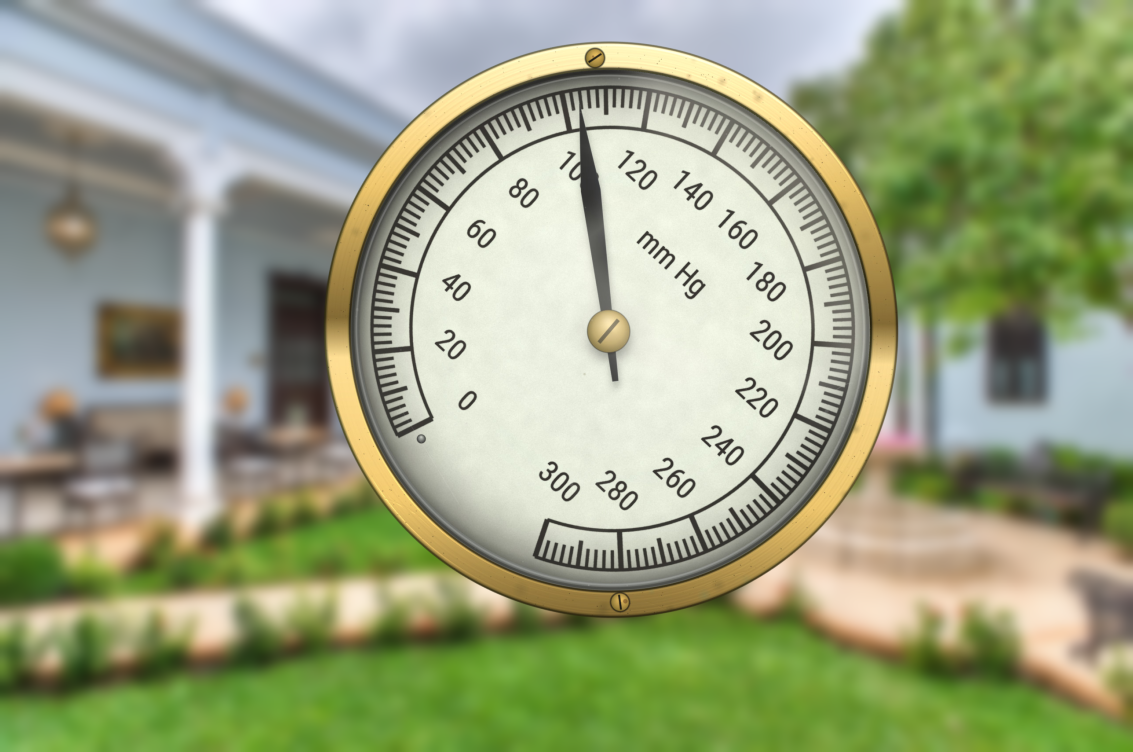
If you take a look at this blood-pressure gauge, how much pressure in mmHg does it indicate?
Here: 104 mmHg
